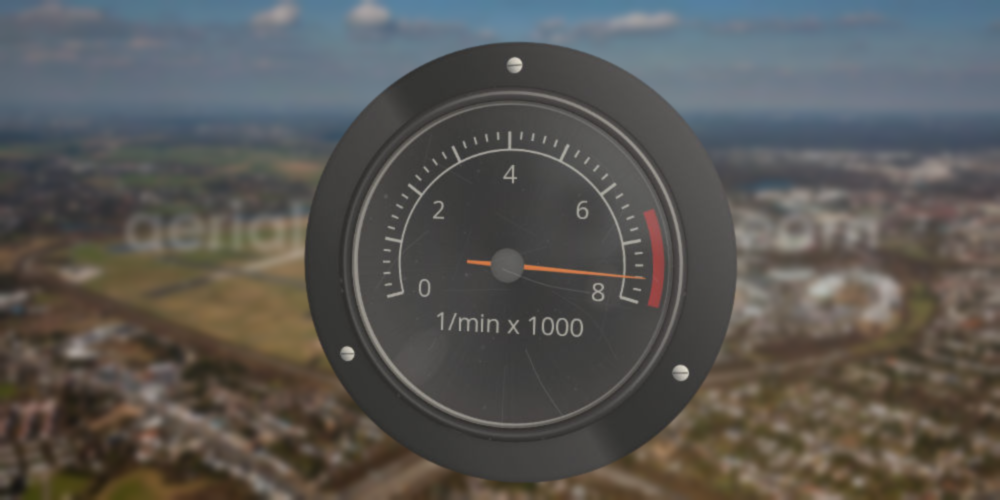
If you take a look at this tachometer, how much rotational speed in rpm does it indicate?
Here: 7600 rpm
